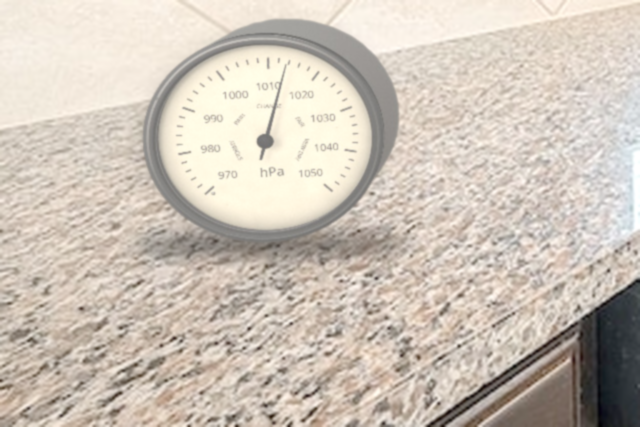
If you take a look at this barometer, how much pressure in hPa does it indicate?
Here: 1014 hPa
